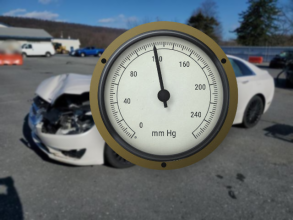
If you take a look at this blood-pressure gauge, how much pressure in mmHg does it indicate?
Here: 120 mmHg
